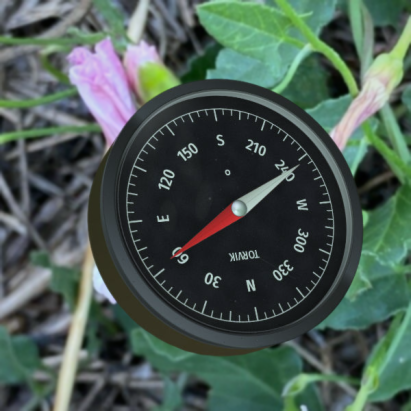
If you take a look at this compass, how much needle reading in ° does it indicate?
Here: 62.5 °
